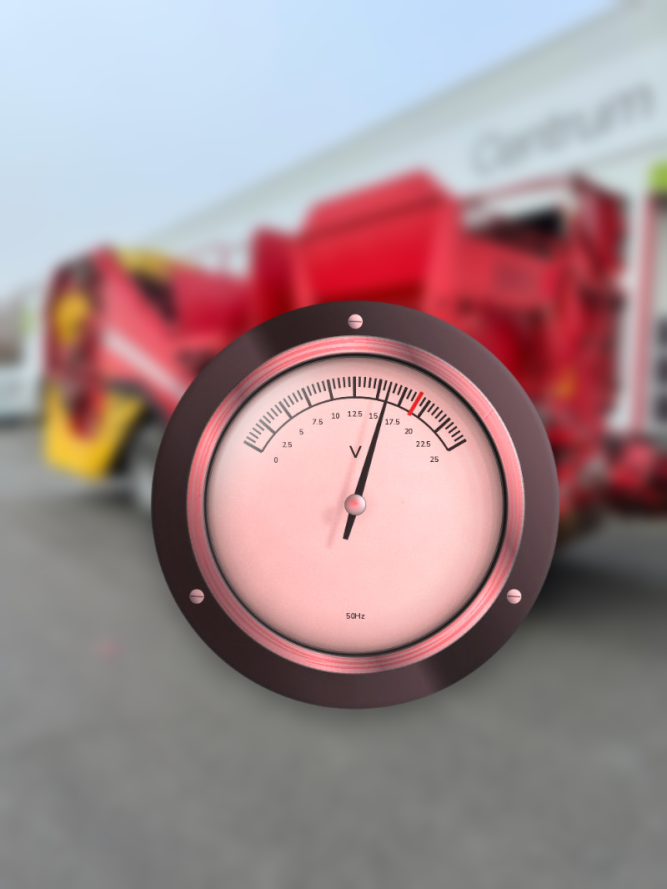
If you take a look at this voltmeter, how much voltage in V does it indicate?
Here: 16 V
